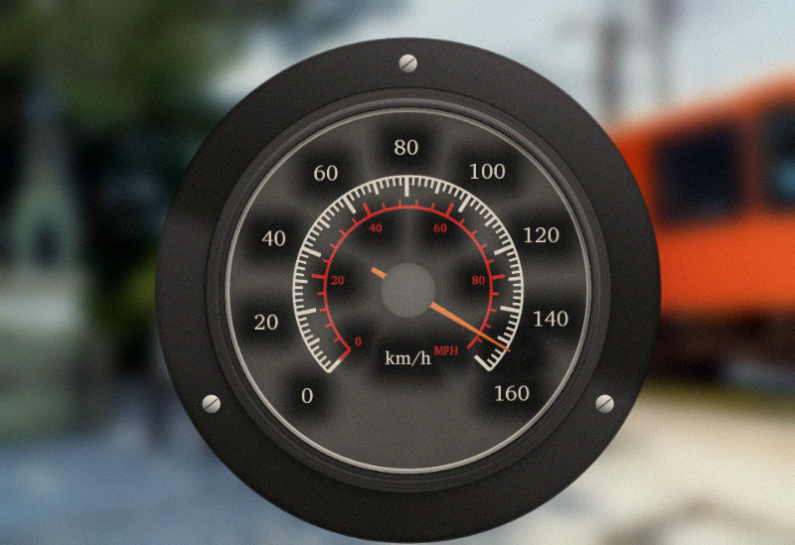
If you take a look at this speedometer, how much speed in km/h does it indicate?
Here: 152 km/h
